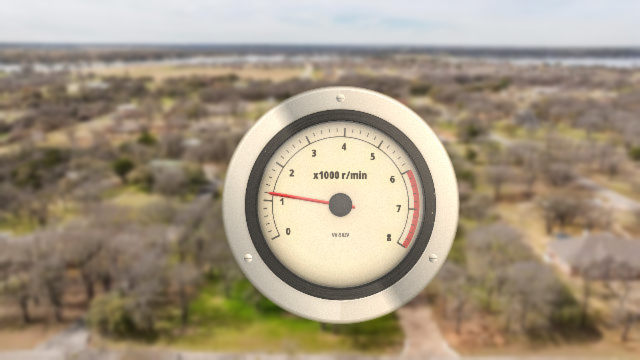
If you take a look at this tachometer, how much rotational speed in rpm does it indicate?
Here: 1200 rpm
